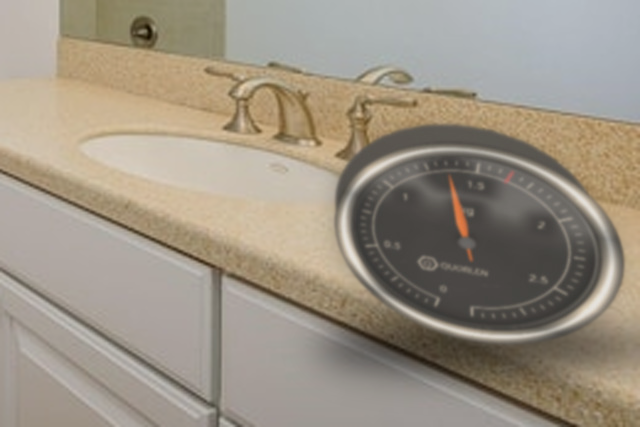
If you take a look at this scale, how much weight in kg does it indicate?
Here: 1.35 kg
